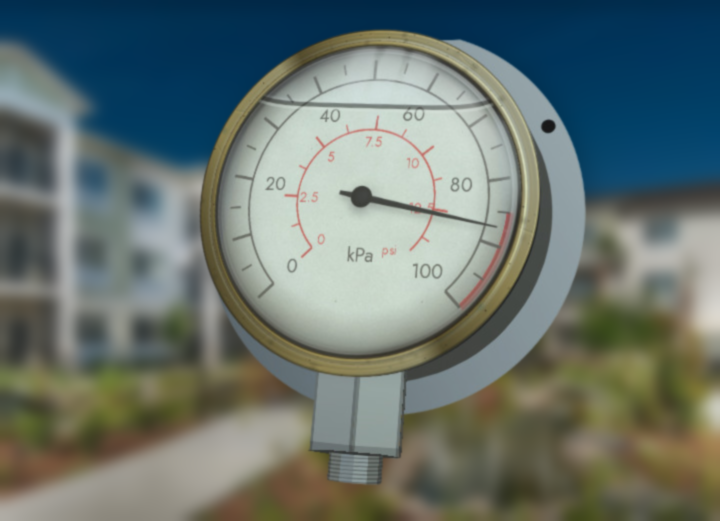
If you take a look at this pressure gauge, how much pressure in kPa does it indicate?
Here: 87.5 kPa
